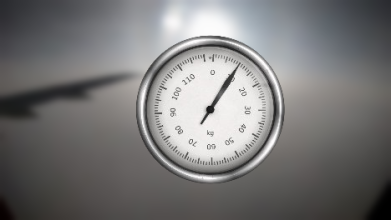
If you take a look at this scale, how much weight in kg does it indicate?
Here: 10 kg
